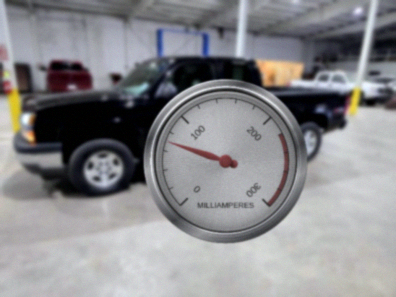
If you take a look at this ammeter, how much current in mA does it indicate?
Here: 70 mA
